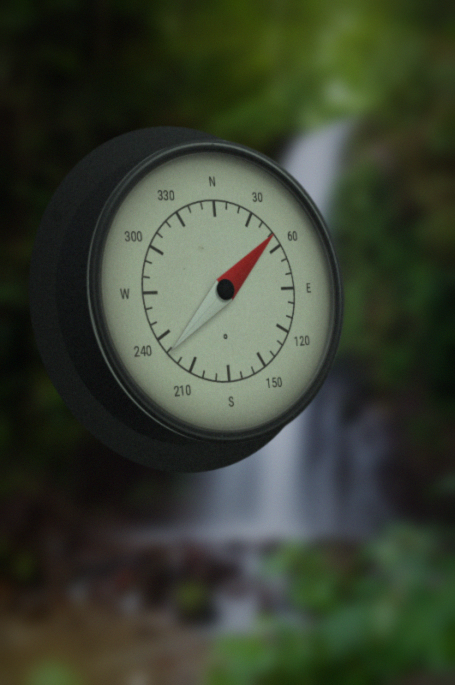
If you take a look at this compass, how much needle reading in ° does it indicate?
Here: 50 °
